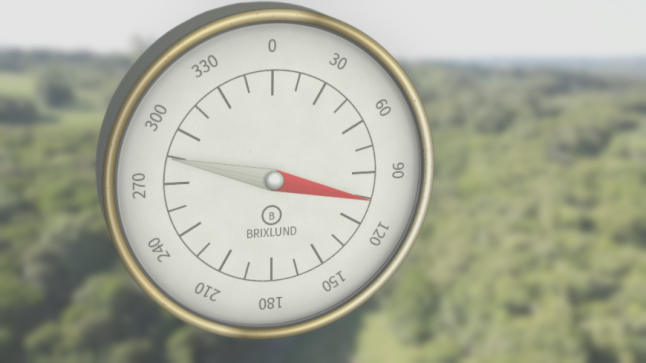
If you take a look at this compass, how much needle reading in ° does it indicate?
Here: 105 °
